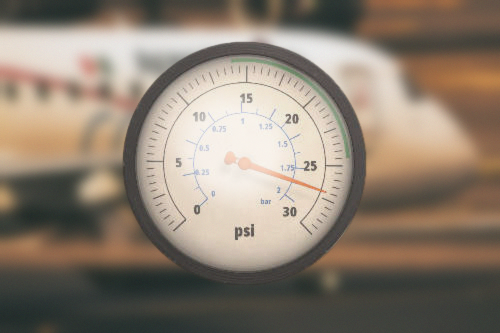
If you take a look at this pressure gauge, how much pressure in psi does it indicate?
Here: 27 psi
